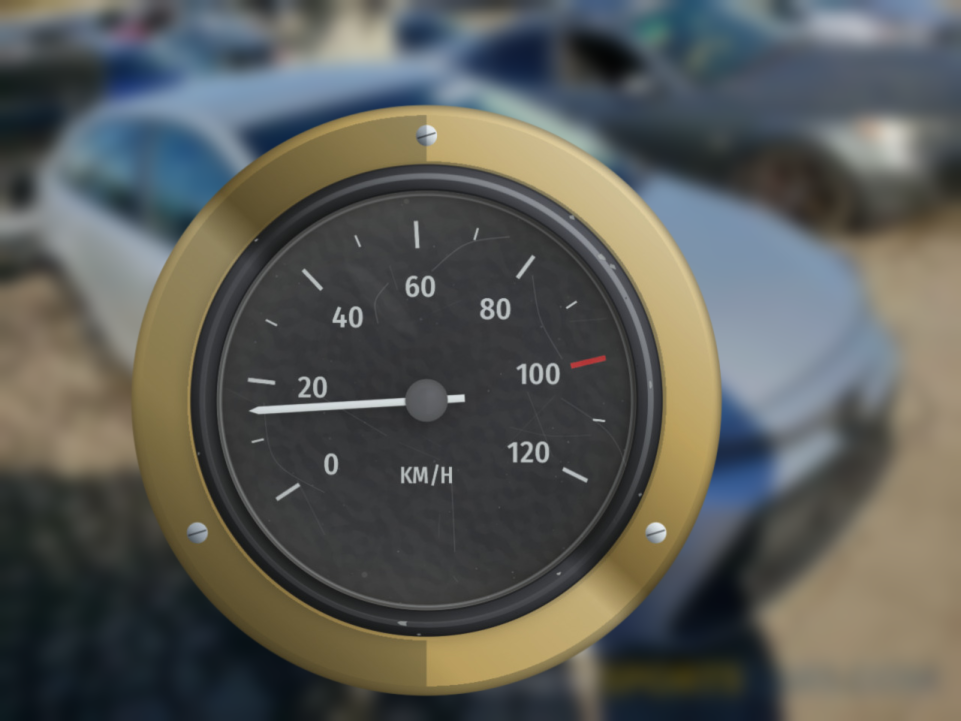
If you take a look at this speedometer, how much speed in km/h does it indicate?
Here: 15 km/h
